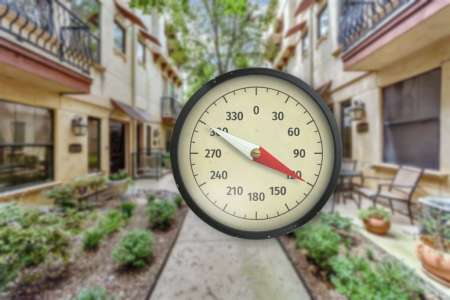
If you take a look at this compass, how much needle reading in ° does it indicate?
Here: 120 °
